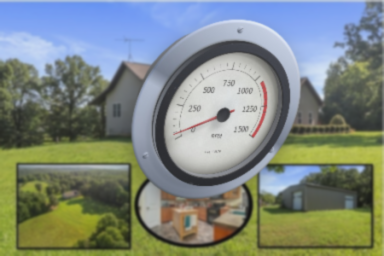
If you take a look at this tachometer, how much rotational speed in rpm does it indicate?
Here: 50 rpm
